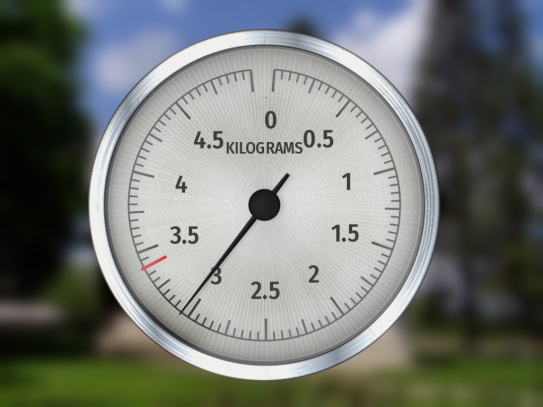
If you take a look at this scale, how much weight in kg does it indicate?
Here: 3.05 kg
